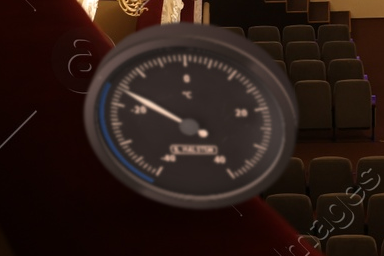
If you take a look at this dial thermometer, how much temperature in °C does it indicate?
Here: -15 °C
